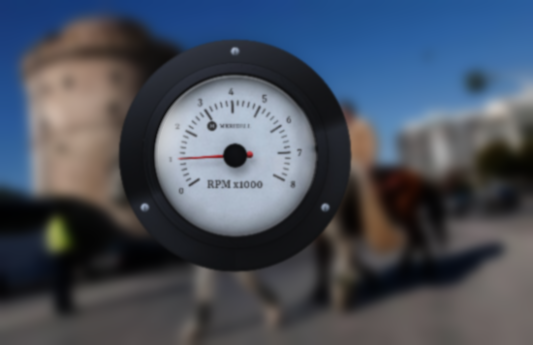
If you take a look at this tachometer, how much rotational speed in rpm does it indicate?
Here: 1000 rpm
